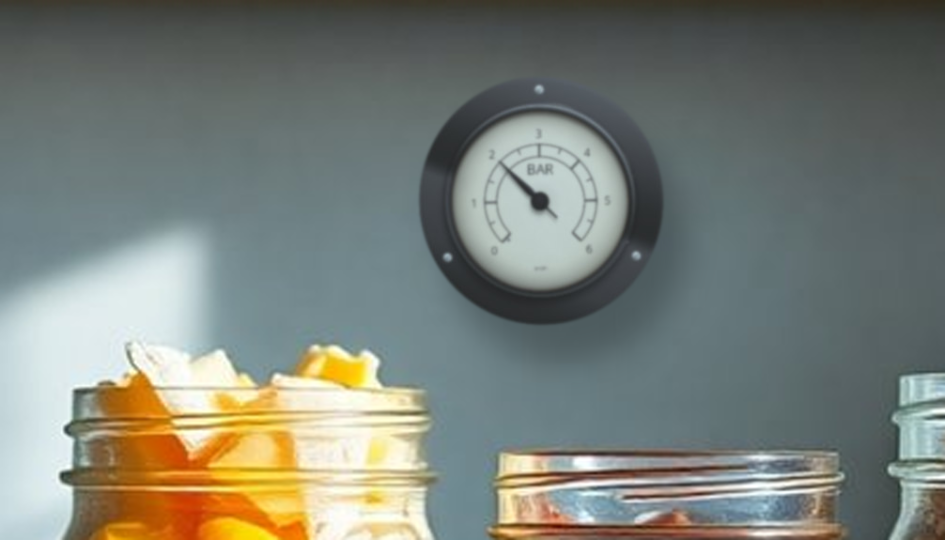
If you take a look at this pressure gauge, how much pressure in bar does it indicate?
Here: 2 bar
